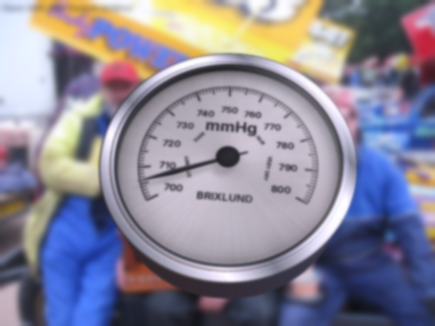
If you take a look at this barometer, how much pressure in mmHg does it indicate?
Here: 705 mmHg
